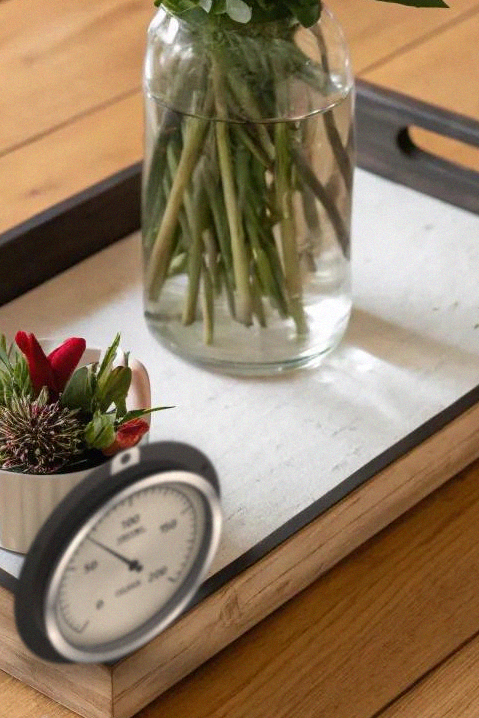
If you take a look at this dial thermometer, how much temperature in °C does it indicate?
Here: 70 °C
